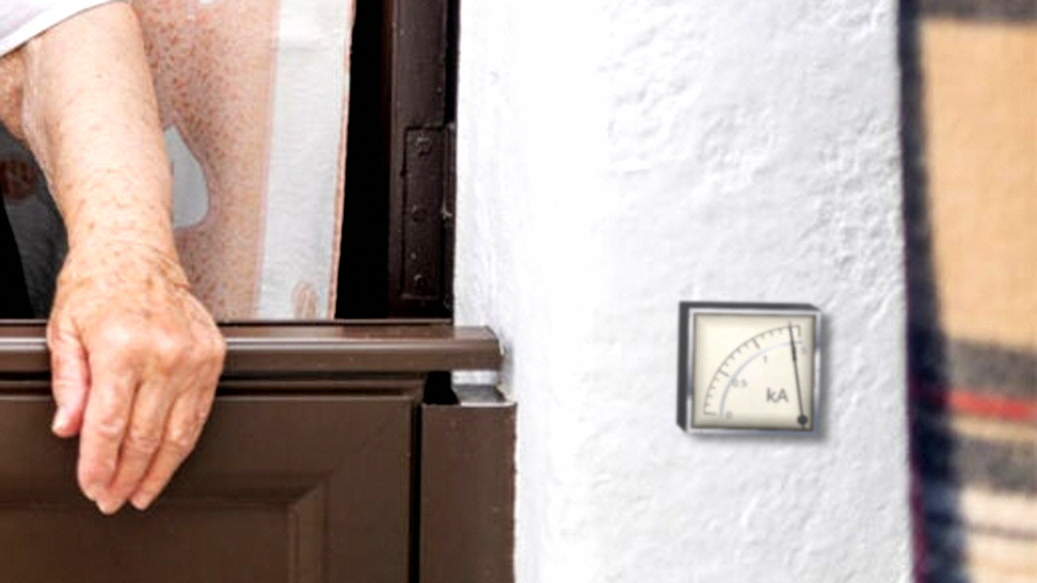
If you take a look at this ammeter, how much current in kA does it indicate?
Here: 1.4 kA
